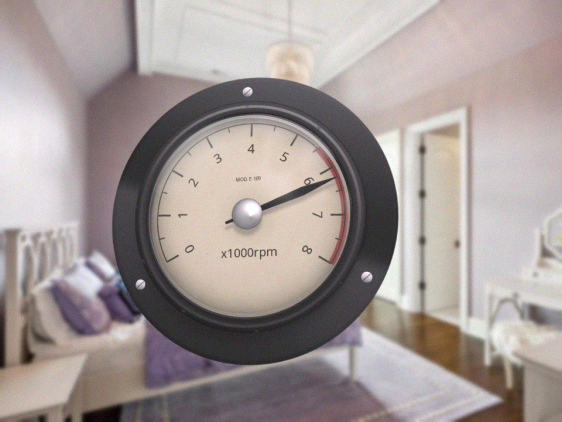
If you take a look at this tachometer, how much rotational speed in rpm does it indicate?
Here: 6250 rpm
